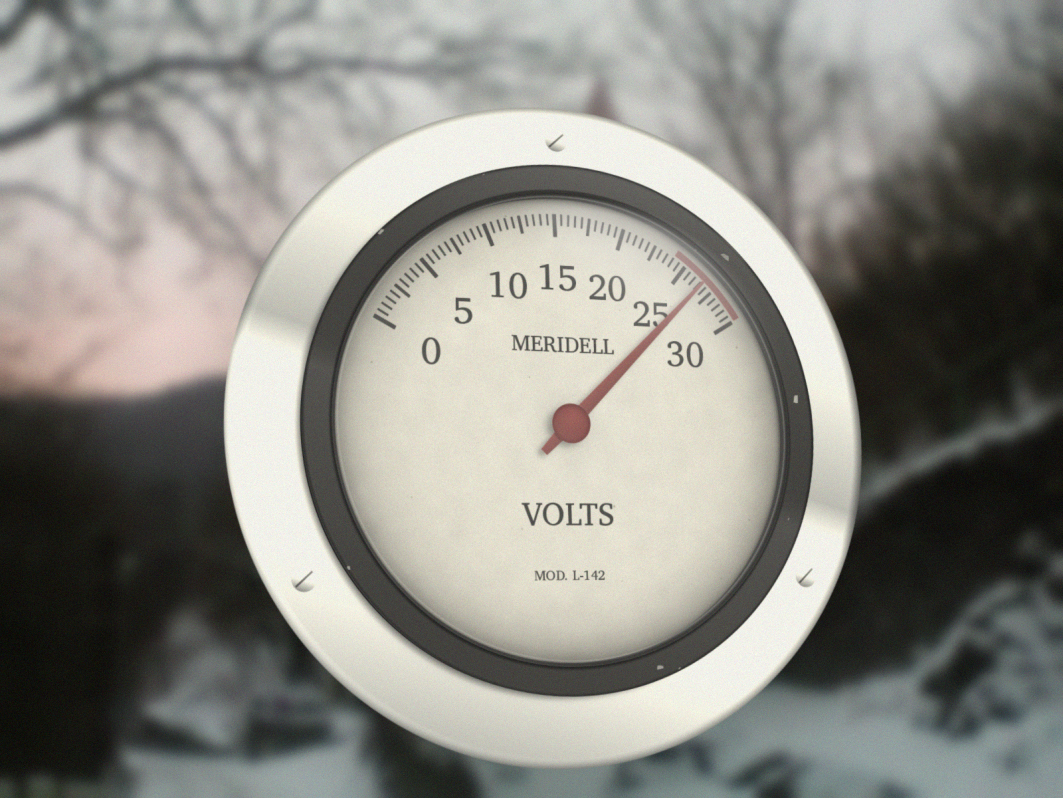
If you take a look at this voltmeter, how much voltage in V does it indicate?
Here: 26.5 V
